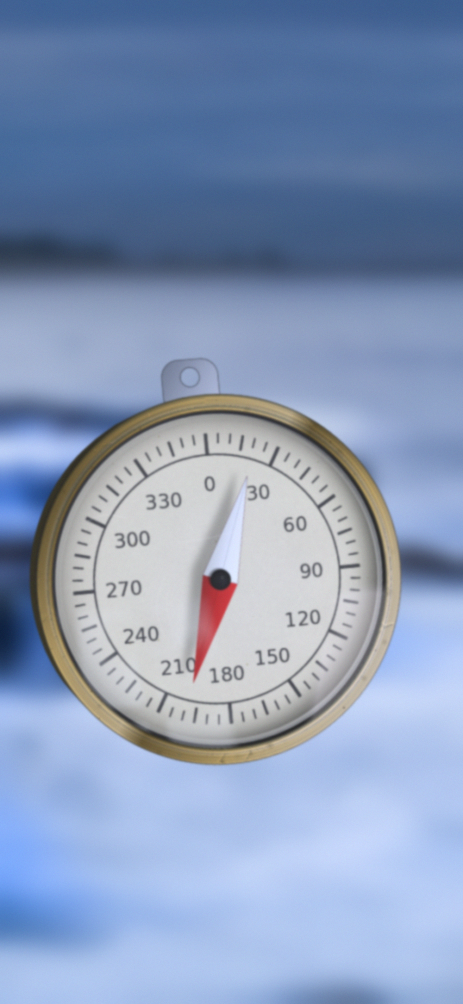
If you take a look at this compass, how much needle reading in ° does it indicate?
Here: 200 °
